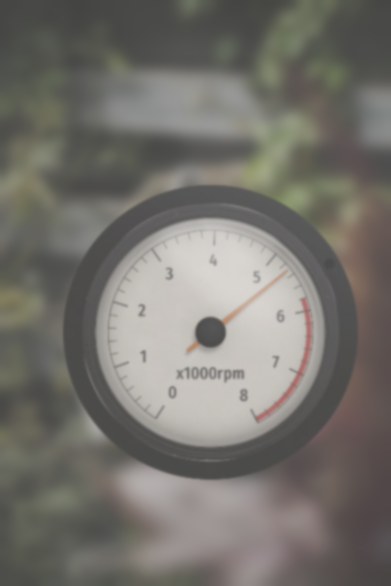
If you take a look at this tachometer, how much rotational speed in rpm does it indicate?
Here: 5300 rpm
